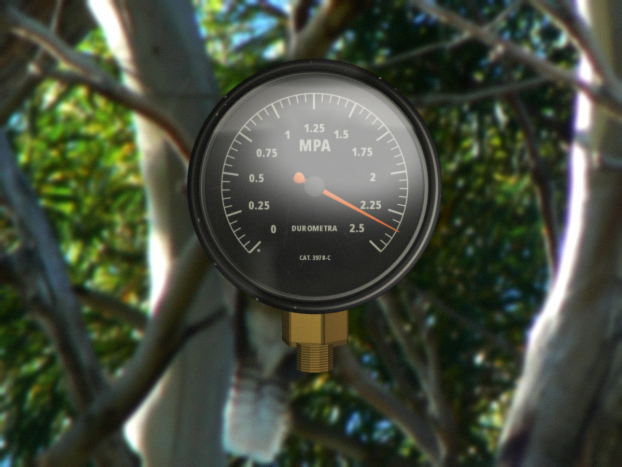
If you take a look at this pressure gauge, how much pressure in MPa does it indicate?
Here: 2.35 MPa
